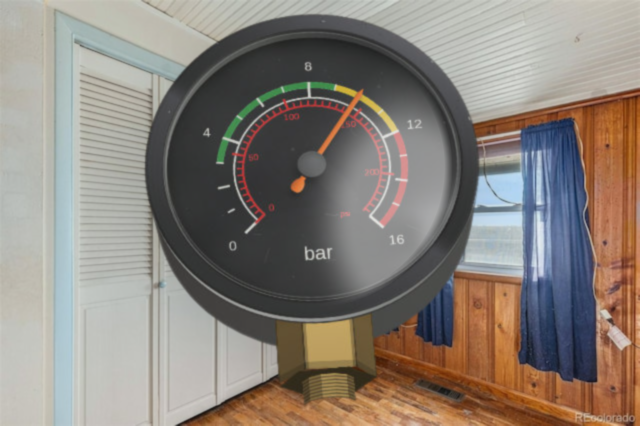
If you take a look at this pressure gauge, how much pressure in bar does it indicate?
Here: 10 bar
